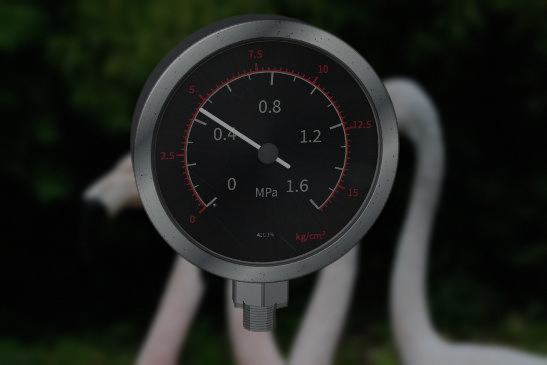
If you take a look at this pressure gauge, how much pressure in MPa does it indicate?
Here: 0.45 MPa
